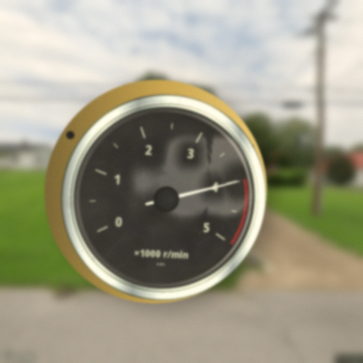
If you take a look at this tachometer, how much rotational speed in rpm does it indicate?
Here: 4000 rpm
